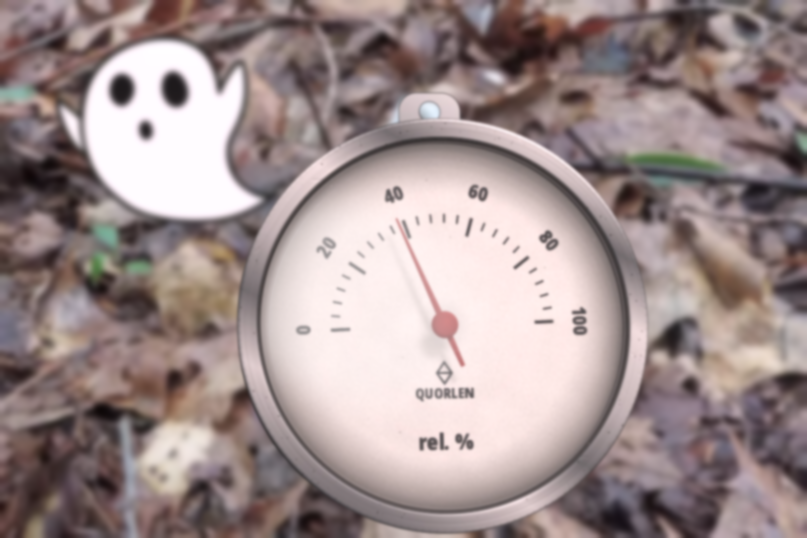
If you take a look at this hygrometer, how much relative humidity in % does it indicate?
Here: 38 %
